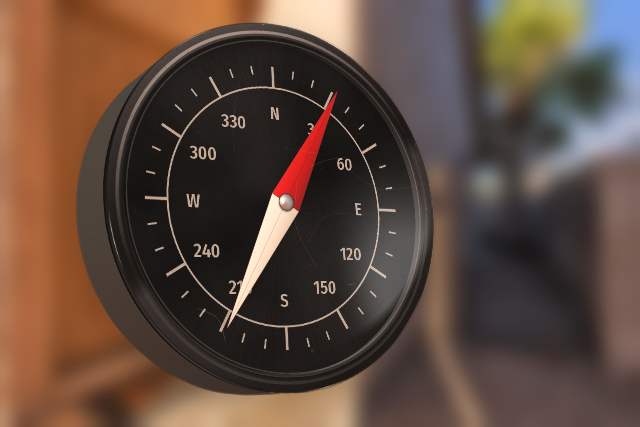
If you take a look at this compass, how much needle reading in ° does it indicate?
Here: 30 °
